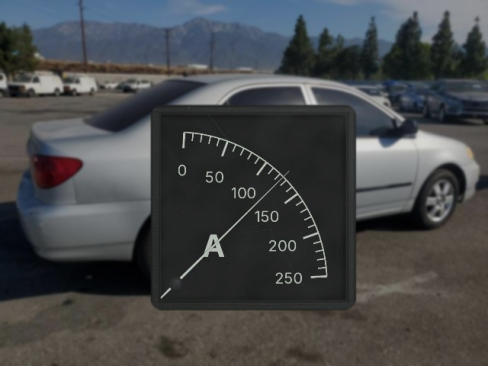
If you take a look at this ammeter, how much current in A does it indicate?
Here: 125 A
